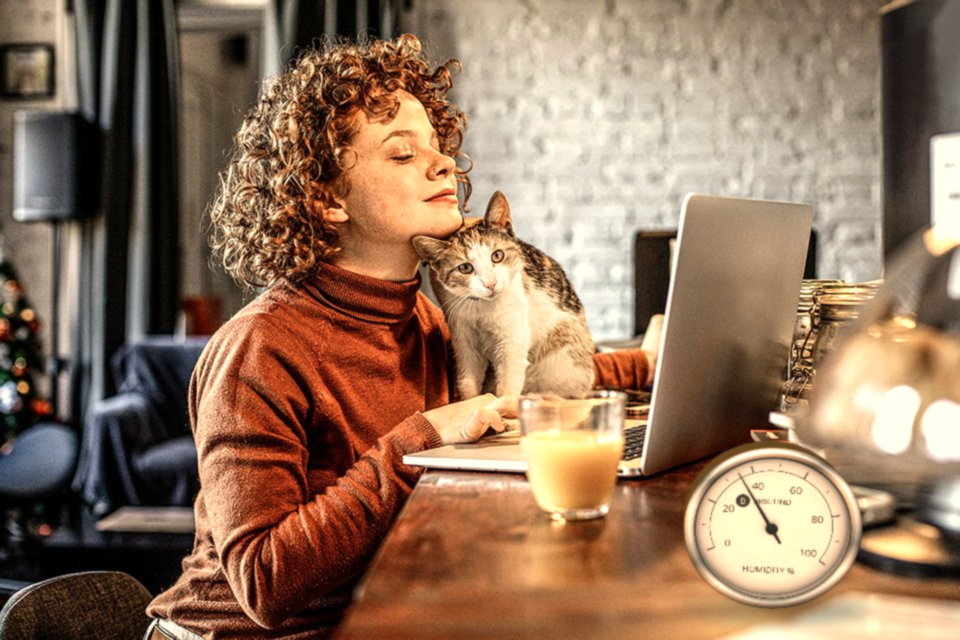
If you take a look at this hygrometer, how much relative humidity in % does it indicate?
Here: 35 %
